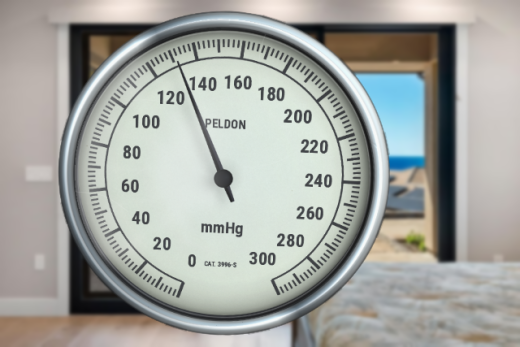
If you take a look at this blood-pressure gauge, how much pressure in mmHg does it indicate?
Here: 132 mmHg
